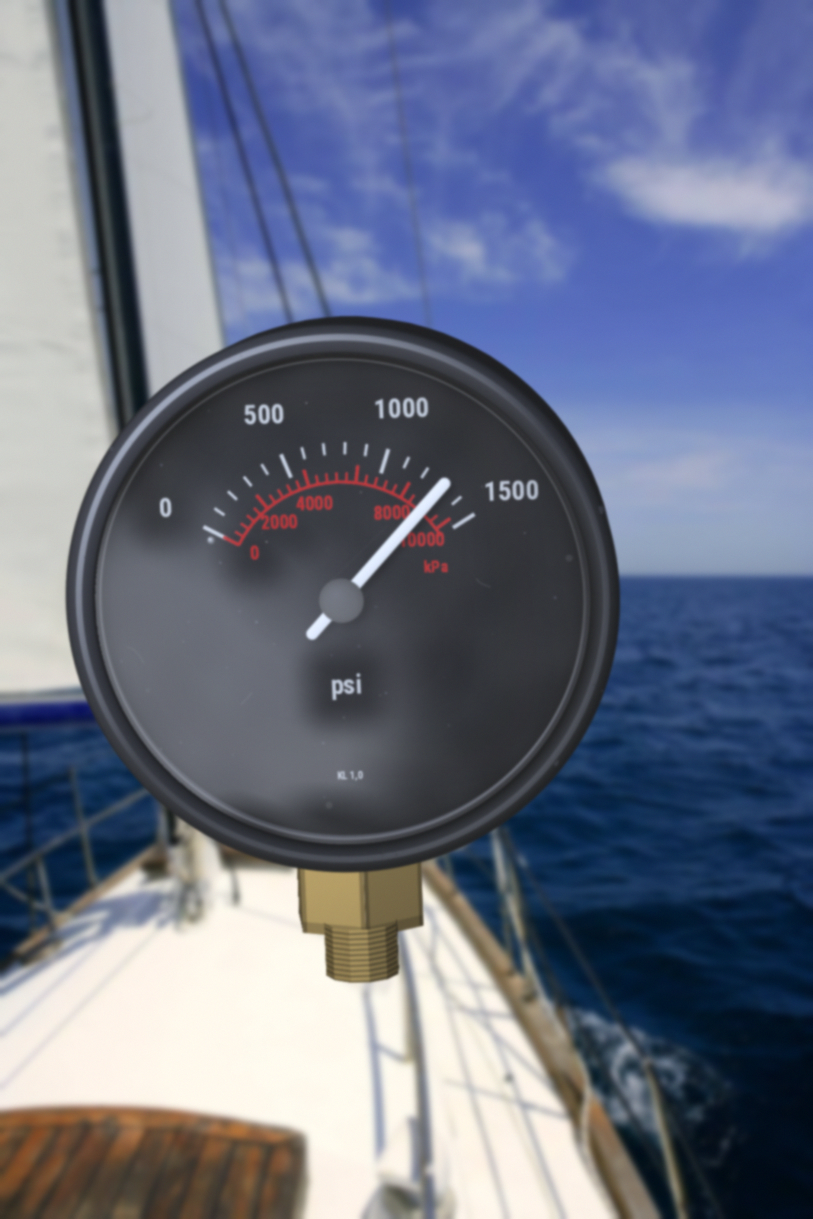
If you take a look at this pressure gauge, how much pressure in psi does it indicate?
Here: 1300 psi
